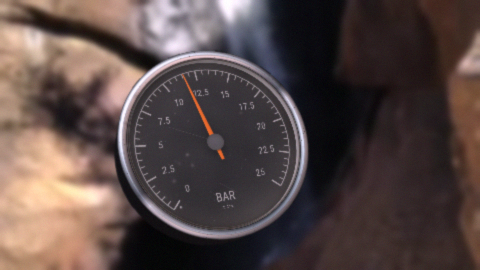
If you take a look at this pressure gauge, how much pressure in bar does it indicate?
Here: 11.5 bar
